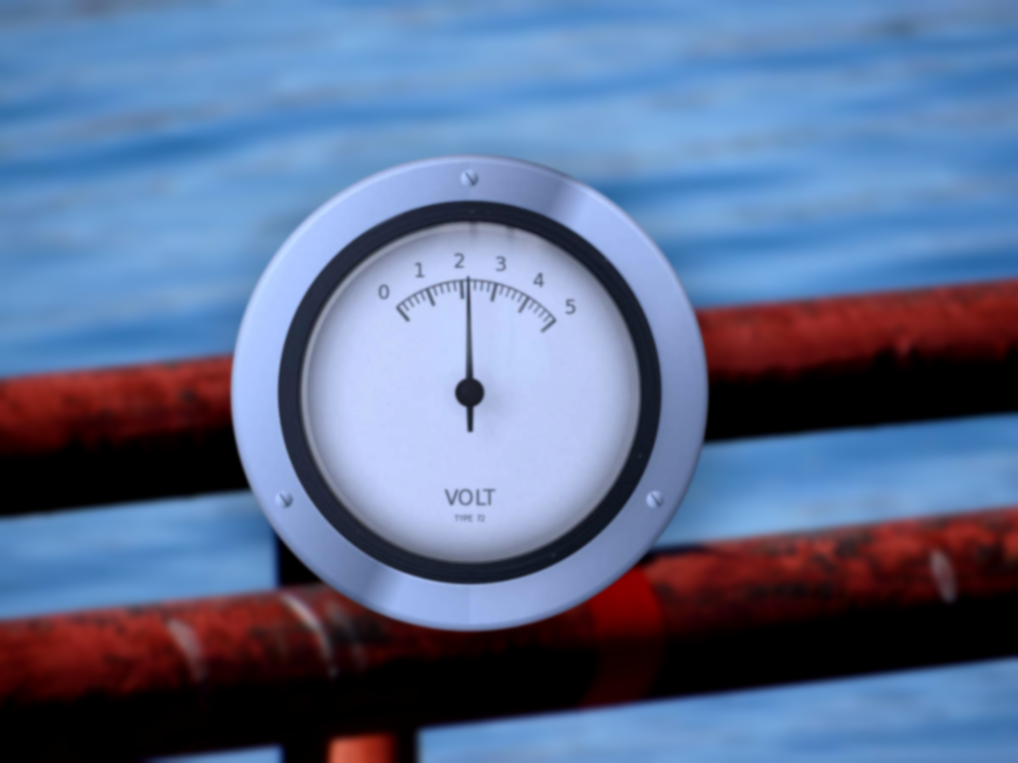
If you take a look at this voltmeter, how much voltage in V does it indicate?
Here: 2.2 V
